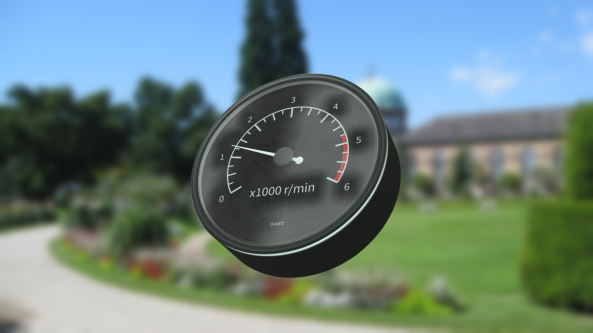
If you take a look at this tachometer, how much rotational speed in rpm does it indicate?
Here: 1250 rpm
